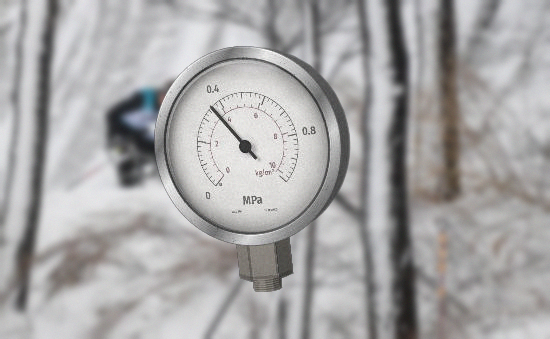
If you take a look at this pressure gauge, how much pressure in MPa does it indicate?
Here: 0.36 MPa
